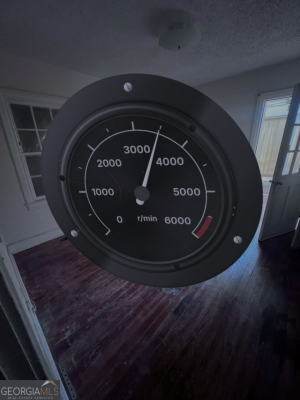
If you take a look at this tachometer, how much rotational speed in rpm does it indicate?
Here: 3500 rpm
